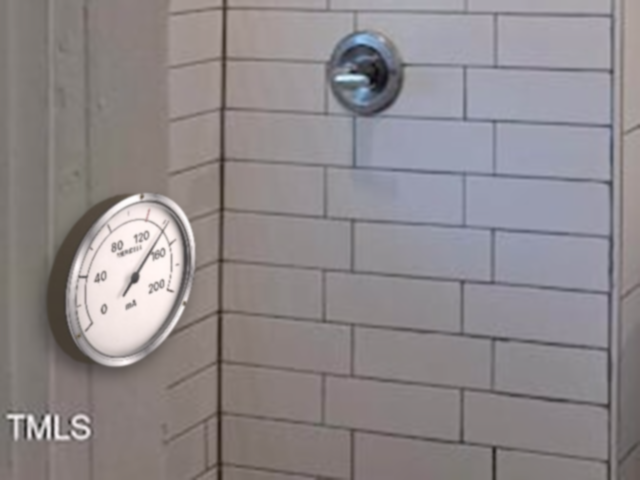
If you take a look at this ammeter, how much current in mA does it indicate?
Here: 140 mA
